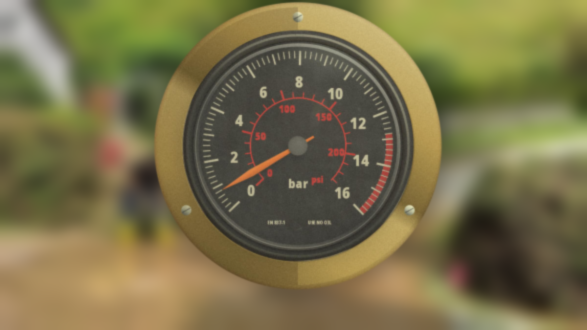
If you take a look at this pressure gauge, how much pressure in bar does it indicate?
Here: 0.8 bar
